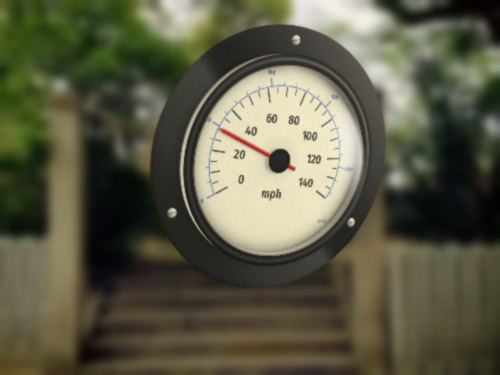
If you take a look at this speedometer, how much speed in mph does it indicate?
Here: 30 mph
